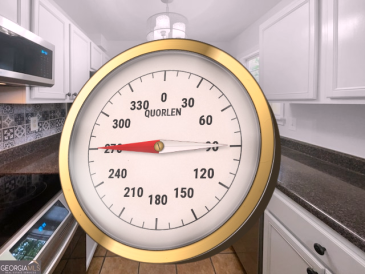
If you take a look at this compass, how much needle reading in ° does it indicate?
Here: 270 °
